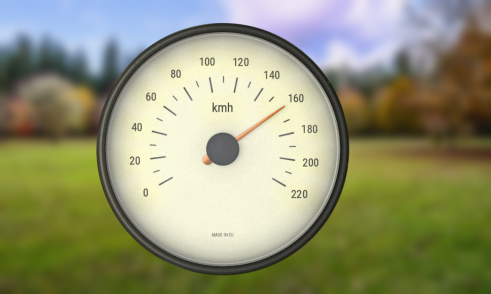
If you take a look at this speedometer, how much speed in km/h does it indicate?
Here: 160 km/h
